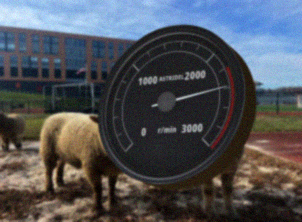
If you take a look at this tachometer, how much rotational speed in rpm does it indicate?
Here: 2400 rpm
